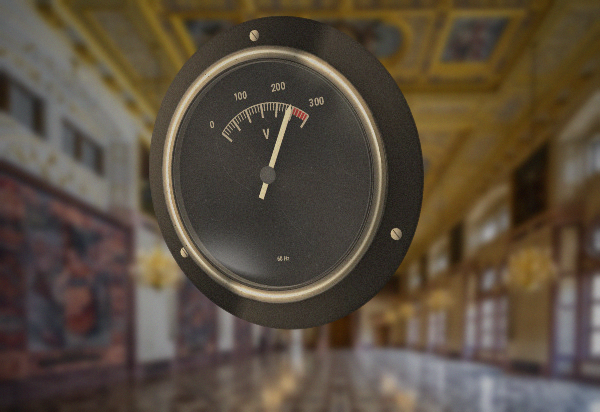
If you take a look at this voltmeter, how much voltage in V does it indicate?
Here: 250 V
